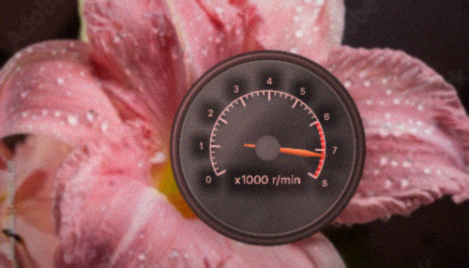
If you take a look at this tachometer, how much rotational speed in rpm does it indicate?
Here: 7200 rpm
